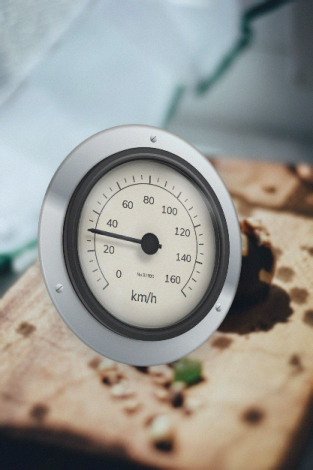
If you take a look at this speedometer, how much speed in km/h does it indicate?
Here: 30 km/h
